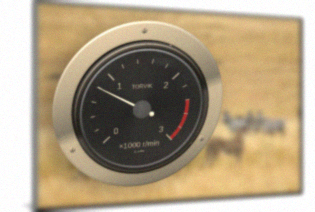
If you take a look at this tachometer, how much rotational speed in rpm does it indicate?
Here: 800 rpm
